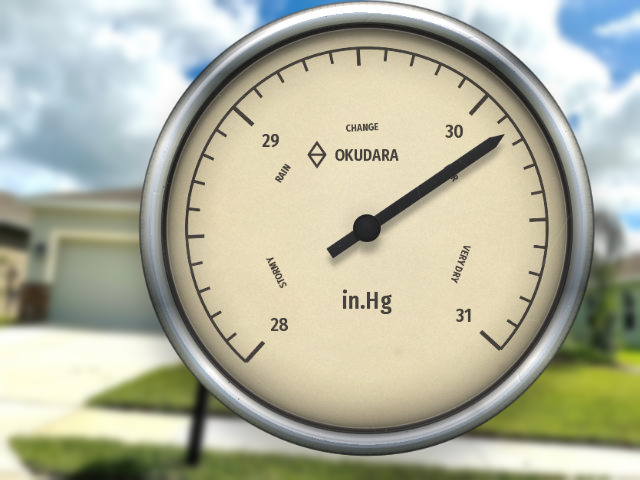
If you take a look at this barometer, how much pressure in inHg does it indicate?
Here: 30.15 inHg
